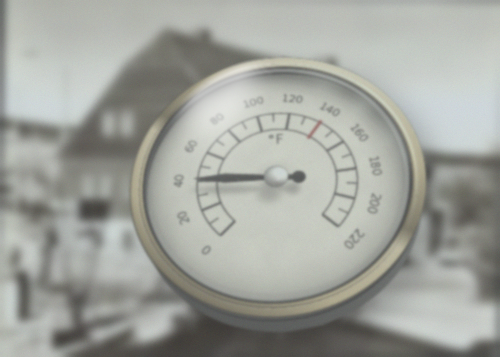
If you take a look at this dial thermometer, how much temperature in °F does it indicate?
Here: 40 °F
